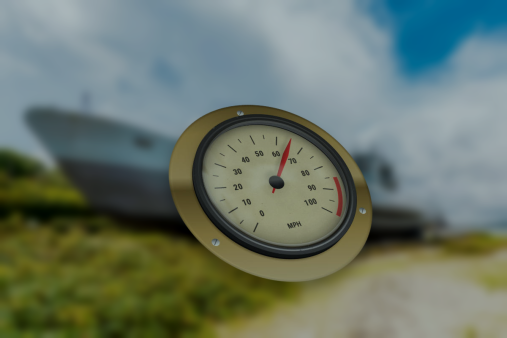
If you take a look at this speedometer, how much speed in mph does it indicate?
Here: 65 mph
